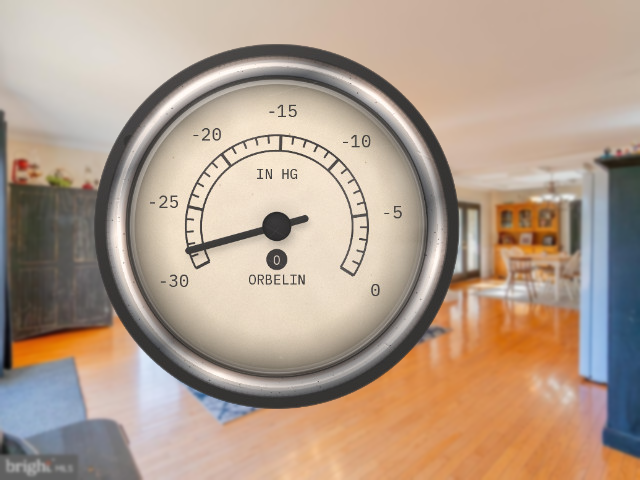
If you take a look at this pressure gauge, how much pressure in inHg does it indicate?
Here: -28.5 inHg
